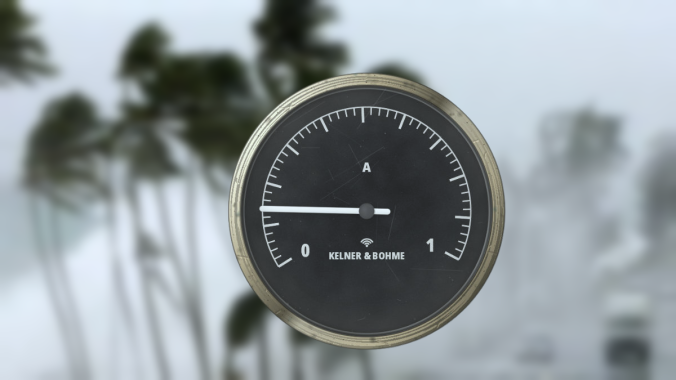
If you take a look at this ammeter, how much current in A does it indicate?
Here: 0.14 A
